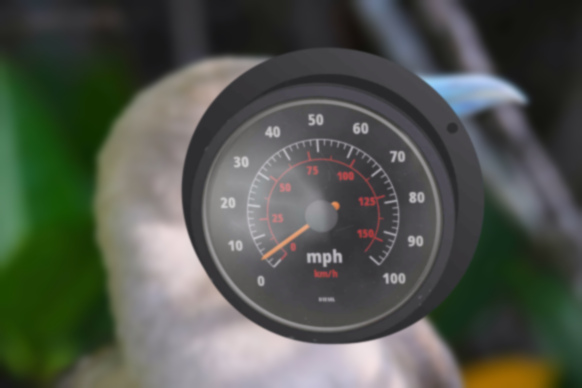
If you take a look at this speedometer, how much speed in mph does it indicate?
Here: 4 mph
